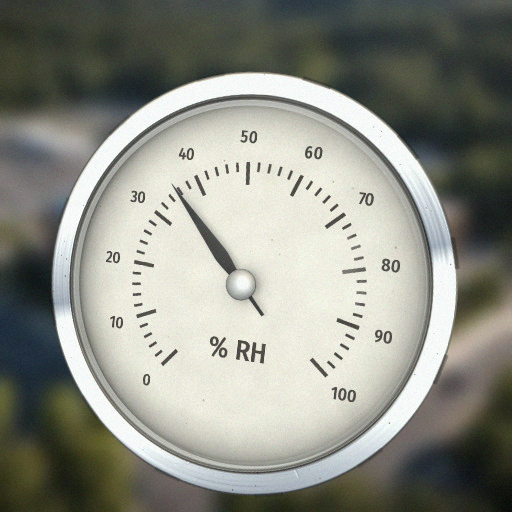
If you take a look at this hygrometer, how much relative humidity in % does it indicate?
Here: 36 %
